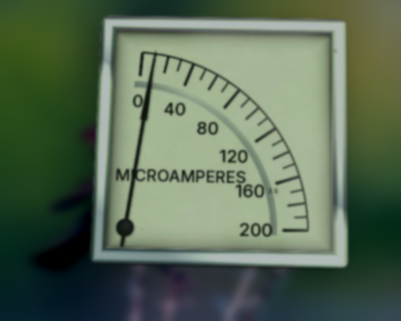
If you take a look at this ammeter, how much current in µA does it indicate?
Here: 10 µA
